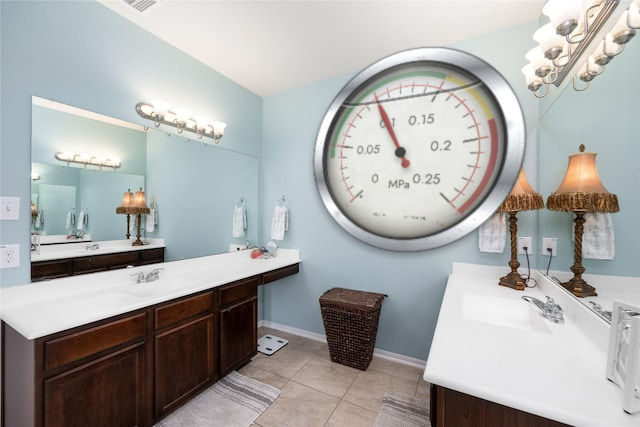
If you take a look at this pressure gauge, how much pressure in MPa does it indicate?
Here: 0.1 MPa
